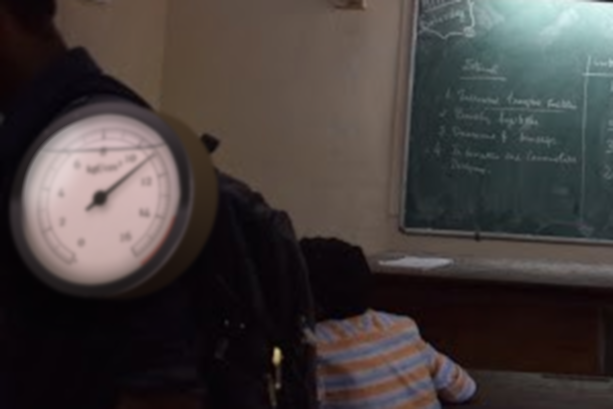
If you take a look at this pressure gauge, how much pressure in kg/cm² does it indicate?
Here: 11 kg/cm²
